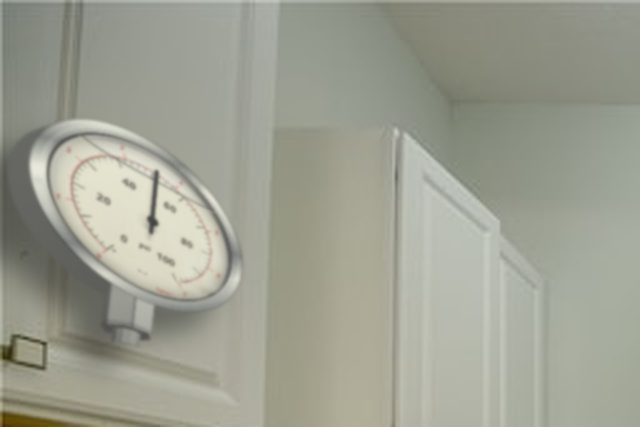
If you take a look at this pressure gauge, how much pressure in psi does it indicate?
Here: 50 psi
